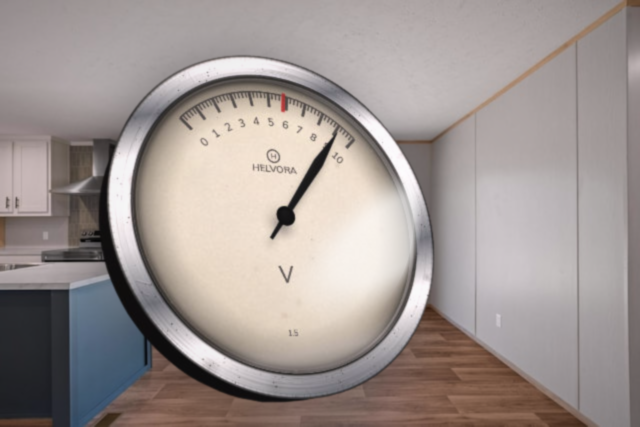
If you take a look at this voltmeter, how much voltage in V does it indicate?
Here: 9 V
